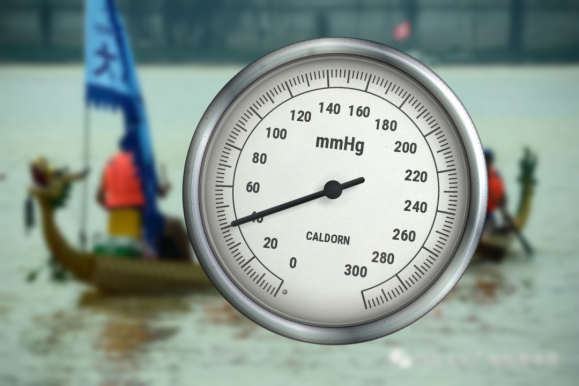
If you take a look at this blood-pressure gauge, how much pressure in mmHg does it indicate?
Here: 40 mmHg
